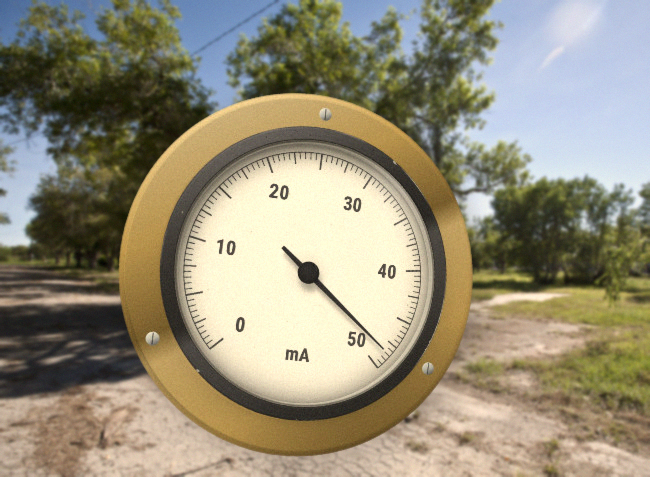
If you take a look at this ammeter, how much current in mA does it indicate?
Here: 48.5 mA
